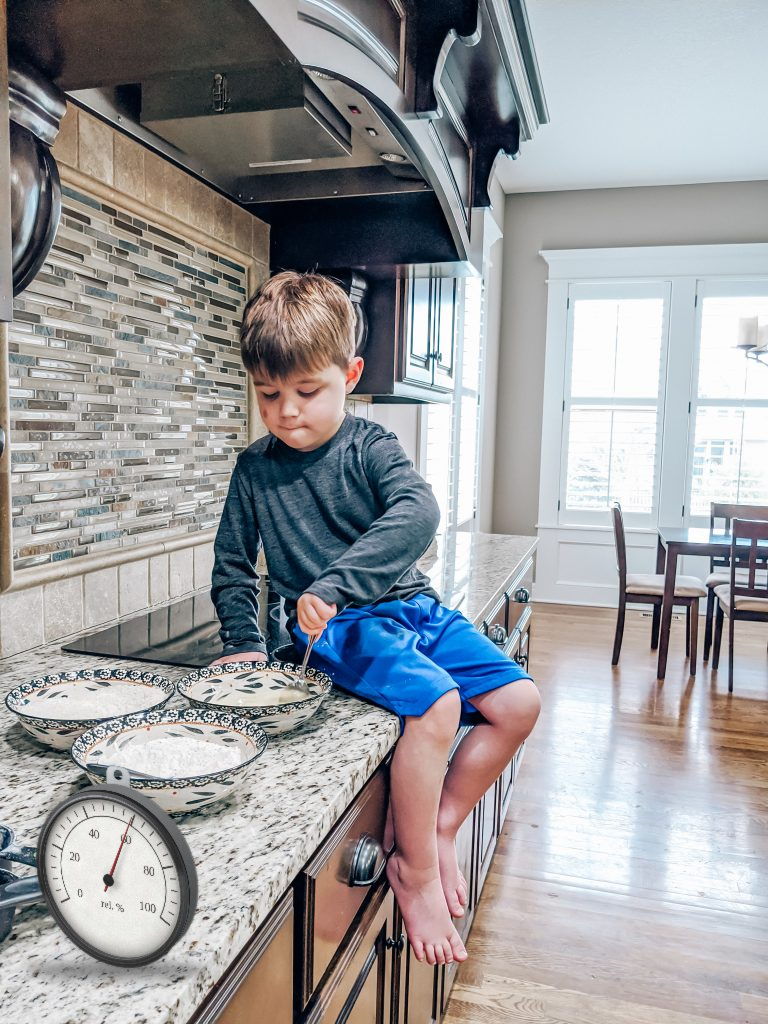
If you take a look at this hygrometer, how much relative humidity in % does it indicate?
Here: 60 %
